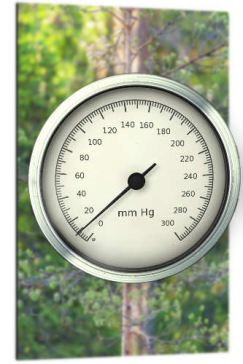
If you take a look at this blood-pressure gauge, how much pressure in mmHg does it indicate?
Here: 10 mmHg
